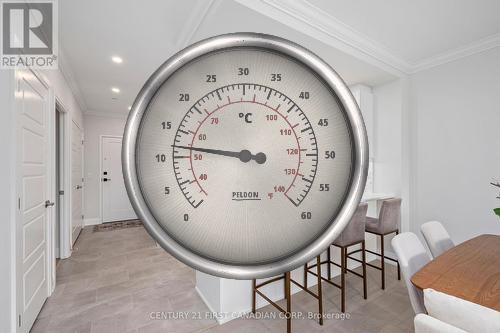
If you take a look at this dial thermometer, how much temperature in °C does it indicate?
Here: 12 °C
